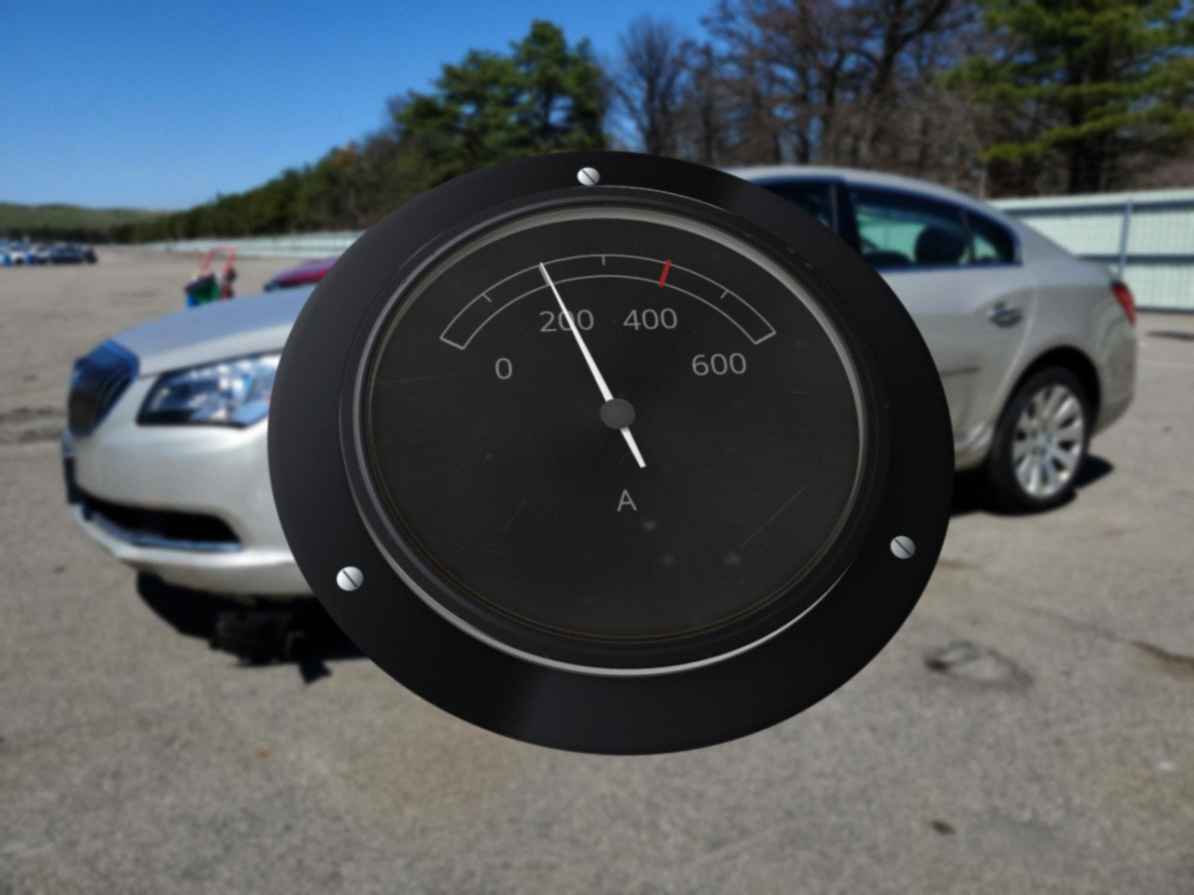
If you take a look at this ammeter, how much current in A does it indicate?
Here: 200 A
